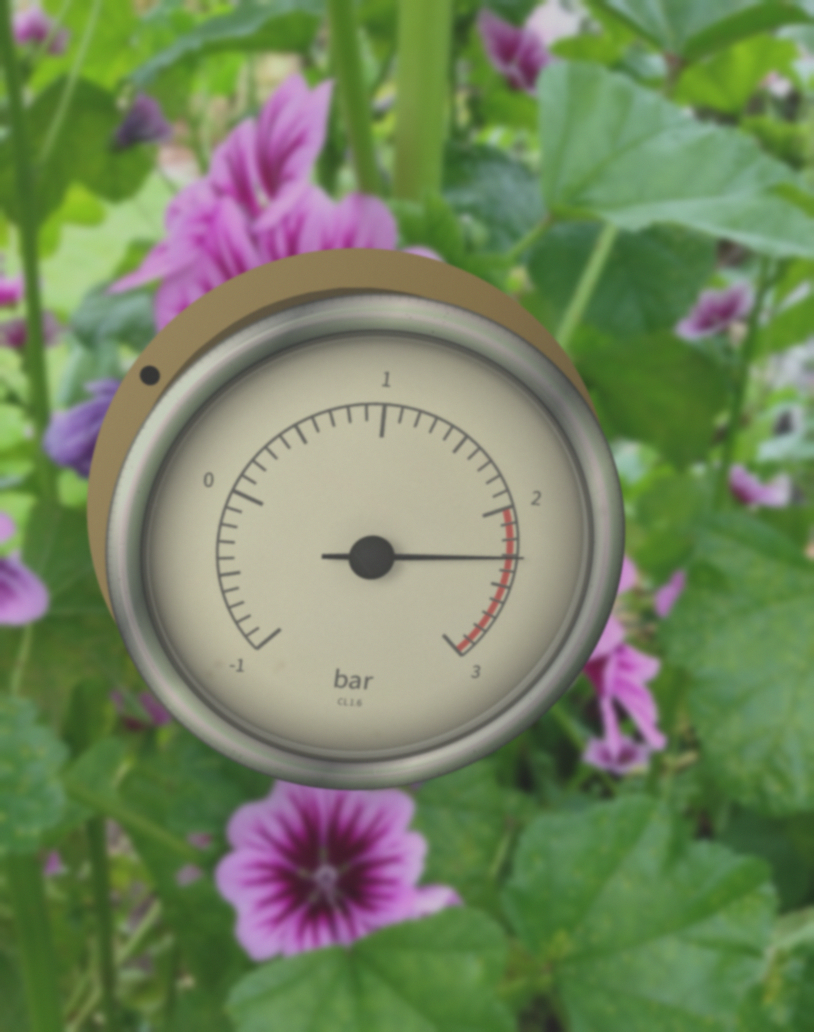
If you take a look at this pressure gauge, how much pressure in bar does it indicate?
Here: 2.3 bar
